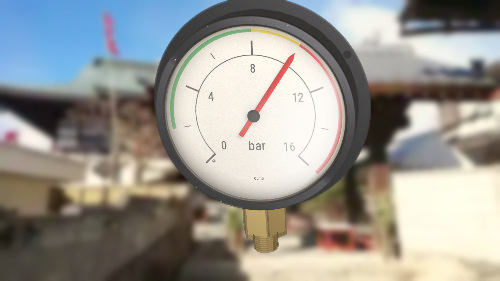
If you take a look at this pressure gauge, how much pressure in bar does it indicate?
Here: 10 bar
